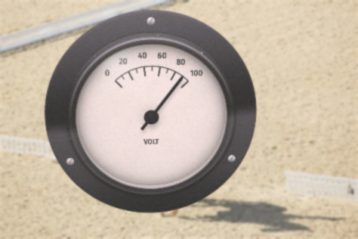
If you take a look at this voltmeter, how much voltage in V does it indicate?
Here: 90 V
